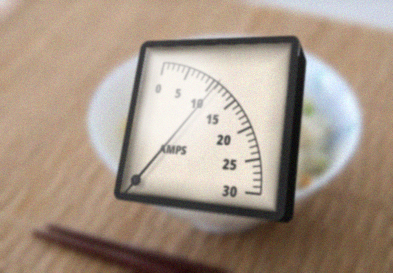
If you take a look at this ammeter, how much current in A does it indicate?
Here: 11 A
